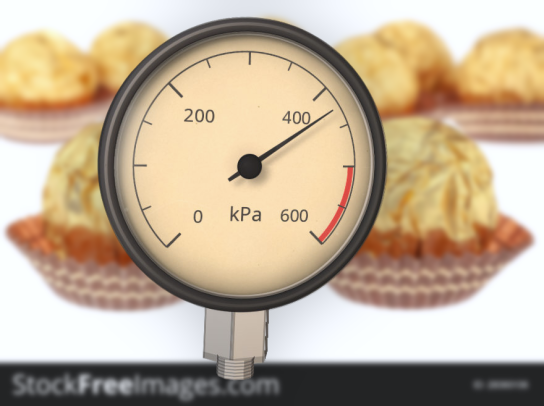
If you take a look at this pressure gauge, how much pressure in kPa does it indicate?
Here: 425 kPa
